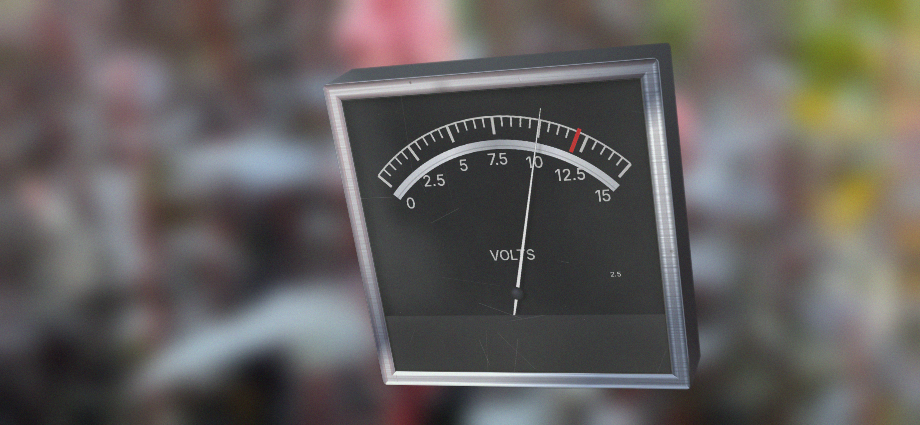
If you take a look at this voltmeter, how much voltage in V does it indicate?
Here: 10 V
